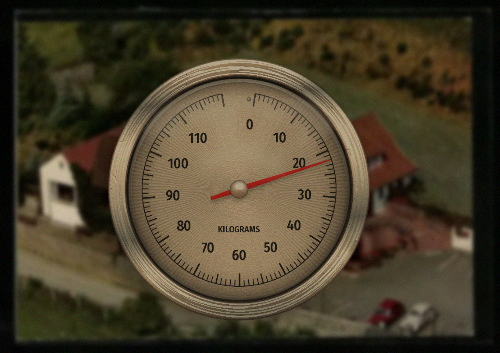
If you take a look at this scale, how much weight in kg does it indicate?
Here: 22 kg
